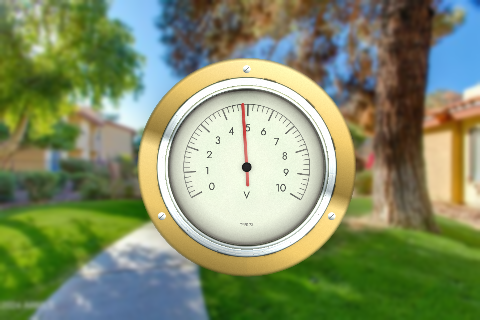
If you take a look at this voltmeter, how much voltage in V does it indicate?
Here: 4.8 V
